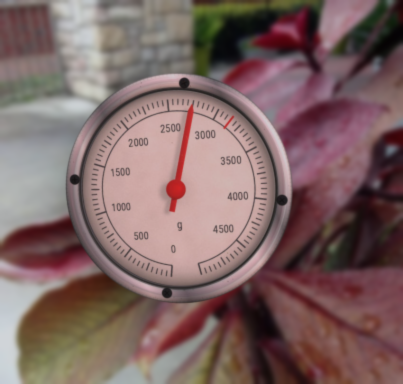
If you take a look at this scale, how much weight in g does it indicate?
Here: 2750 g
